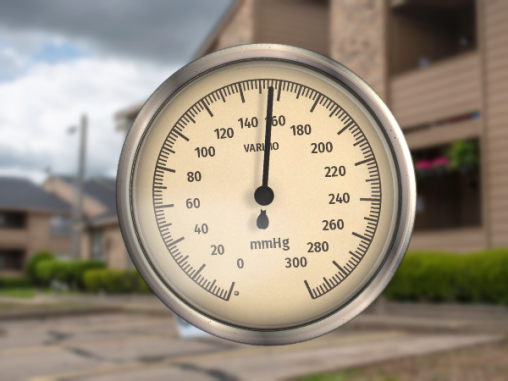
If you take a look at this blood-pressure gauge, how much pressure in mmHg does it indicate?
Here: 156 mmHg
